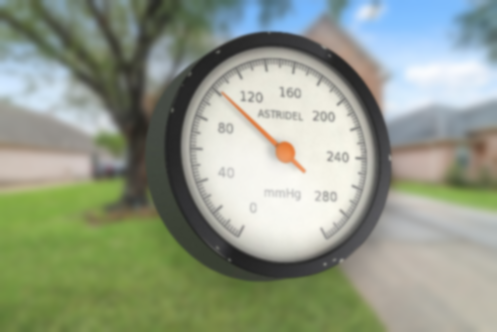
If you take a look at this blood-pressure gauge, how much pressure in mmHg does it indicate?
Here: 100 mmHg
